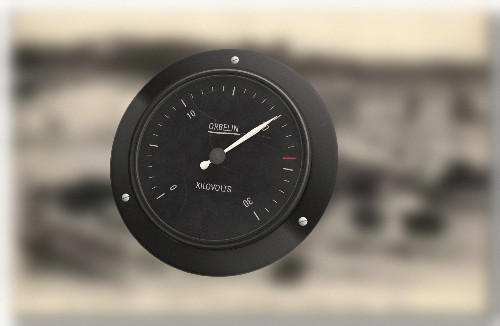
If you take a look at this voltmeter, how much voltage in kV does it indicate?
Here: 20 kV
